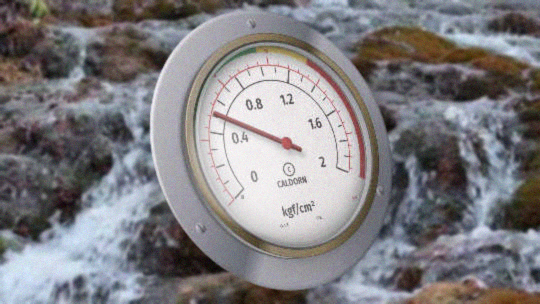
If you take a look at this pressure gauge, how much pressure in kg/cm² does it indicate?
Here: 0.5 kg/cm²
